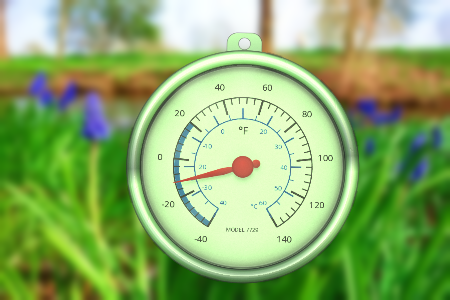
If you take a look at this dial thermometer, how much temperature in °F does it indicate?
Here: -12 °F
